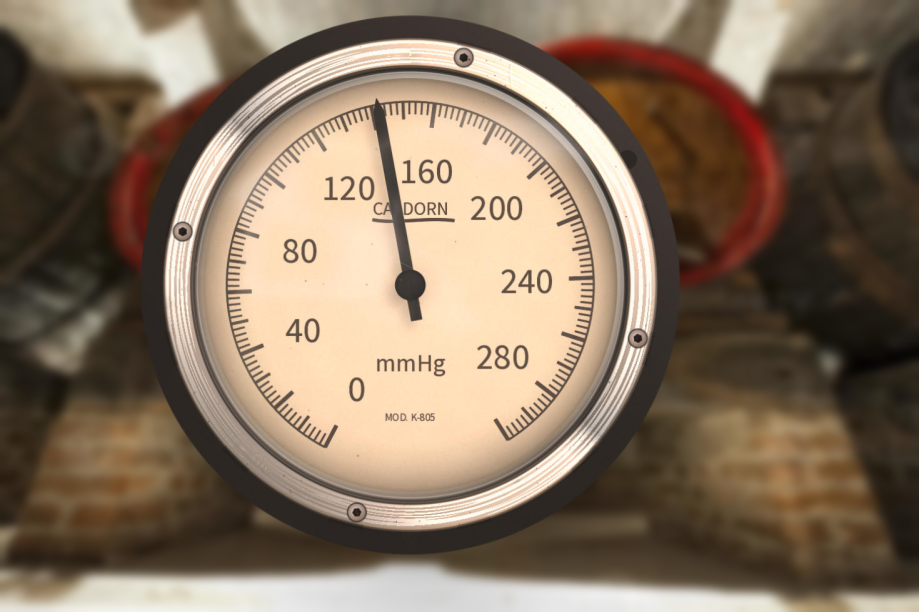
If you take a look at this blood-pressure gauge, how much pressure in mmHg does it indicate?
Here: 142 mmHg
